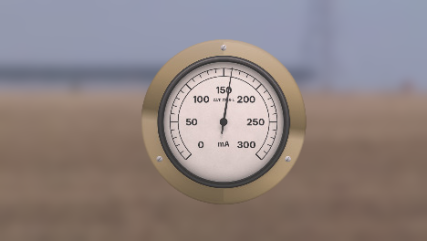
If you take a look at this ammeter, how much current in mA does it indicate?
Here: 160 mA
